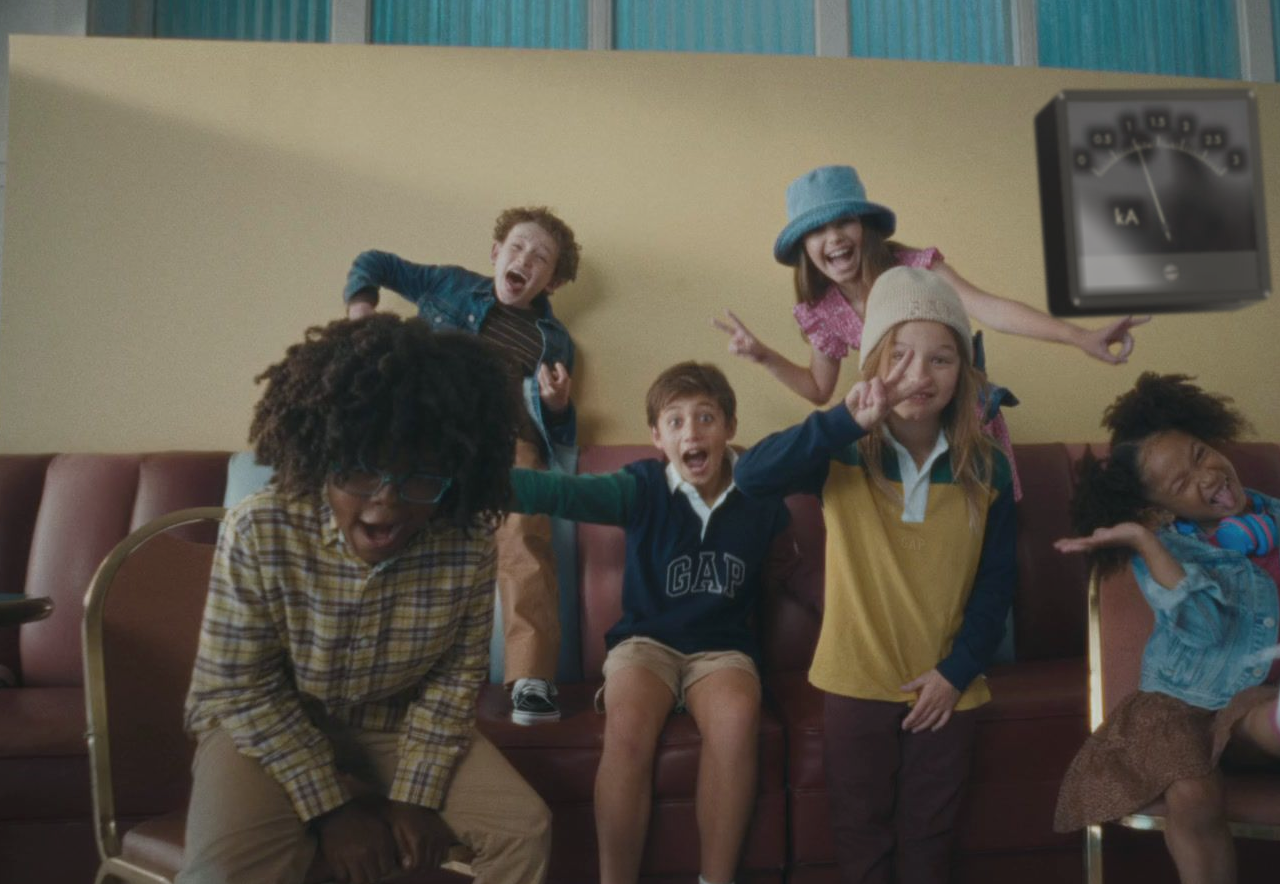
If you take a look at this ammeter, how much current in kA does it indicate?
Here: 1 kA
